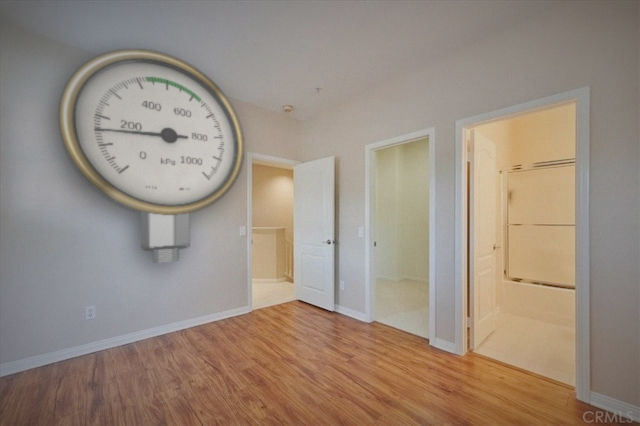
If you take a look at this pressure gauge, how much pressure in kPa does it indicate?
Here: 150 kPa
